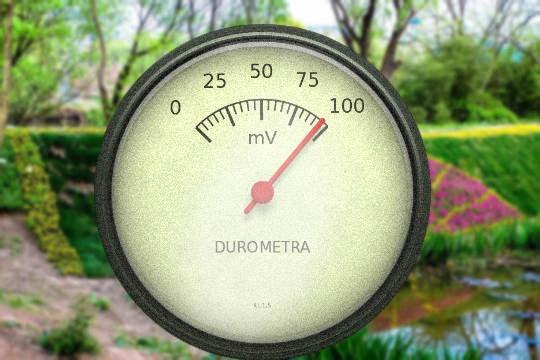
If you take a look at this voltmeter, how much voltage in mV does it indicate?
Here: 95 mV
